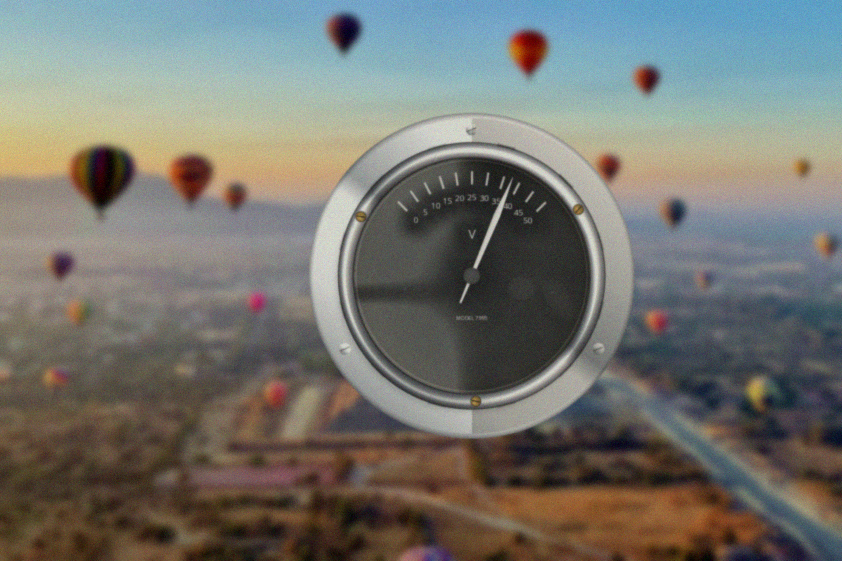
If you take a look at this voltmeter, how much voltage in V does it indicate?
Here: 37.5 V
